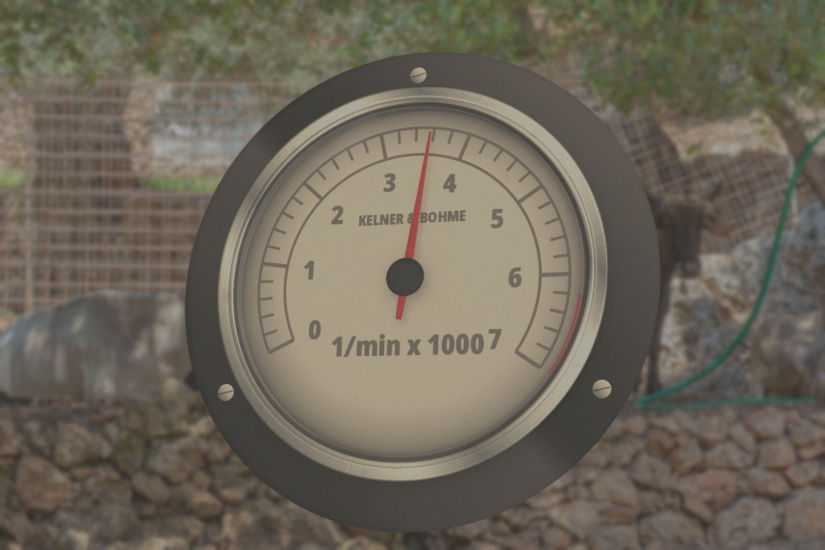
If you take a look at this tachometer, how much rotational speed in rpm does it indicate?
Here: 3600 rpm
